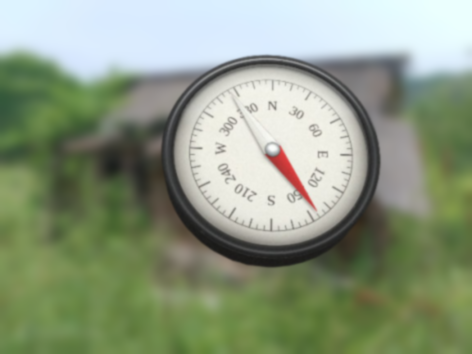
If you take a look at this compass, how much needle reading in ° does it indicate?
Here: 145 °
